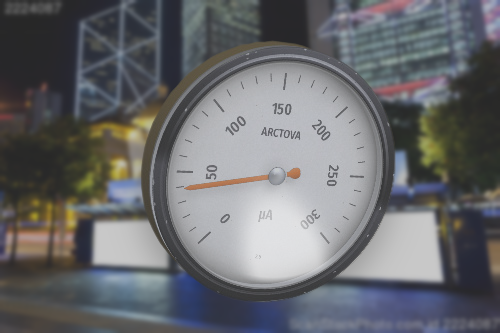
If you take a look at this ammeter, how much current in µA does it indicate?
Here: 40 µA
